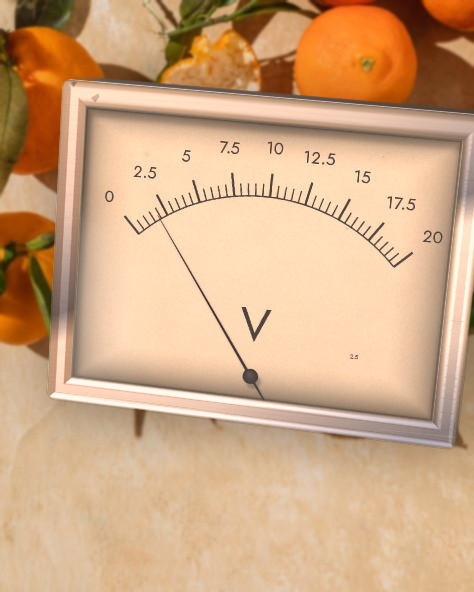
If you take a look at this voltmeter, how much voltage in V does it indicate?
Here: 2 V
